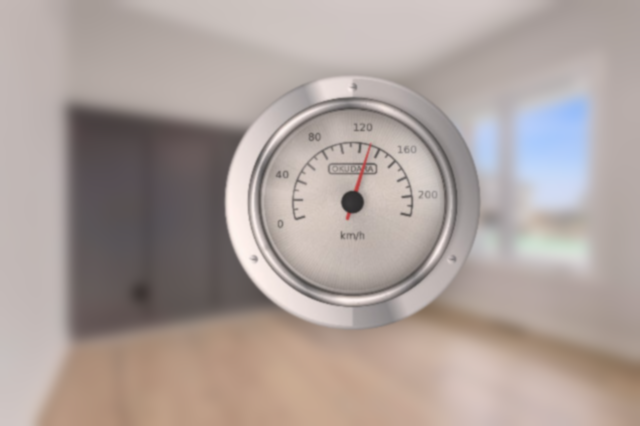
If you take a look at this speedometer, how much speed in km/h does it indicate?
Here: 130 km/h
